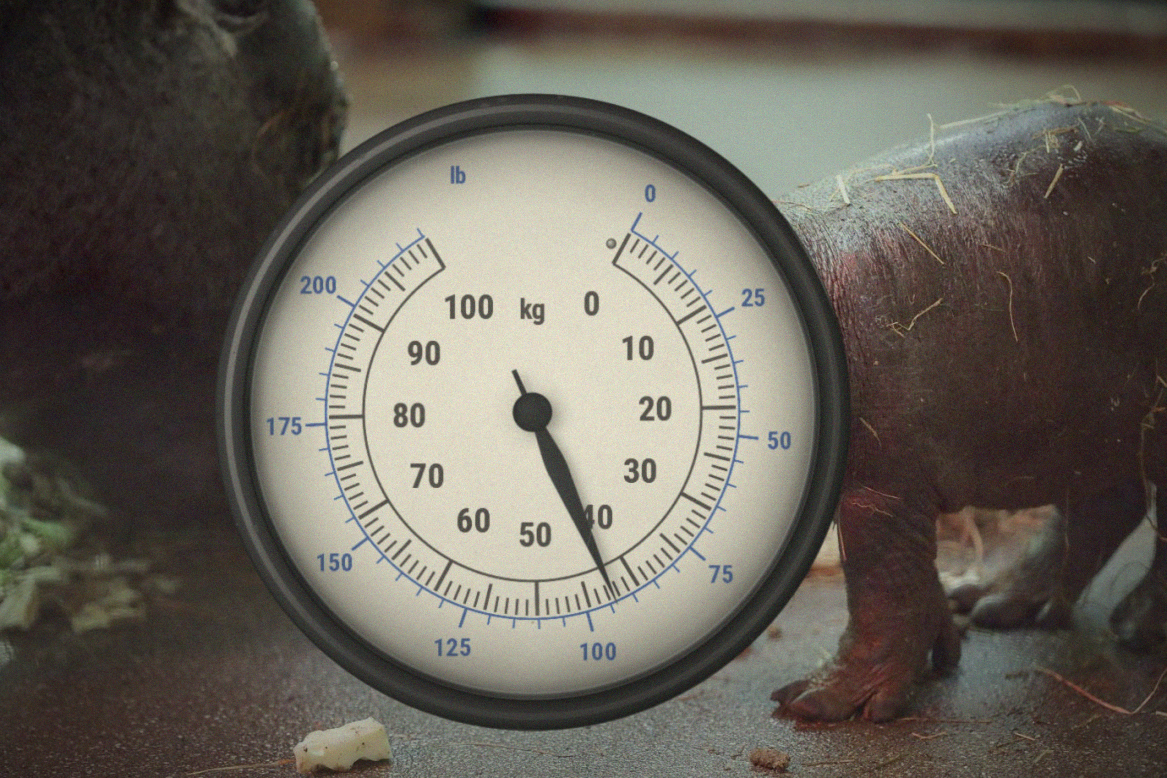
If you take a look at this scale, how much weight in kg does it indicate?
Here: 42.5 kg
